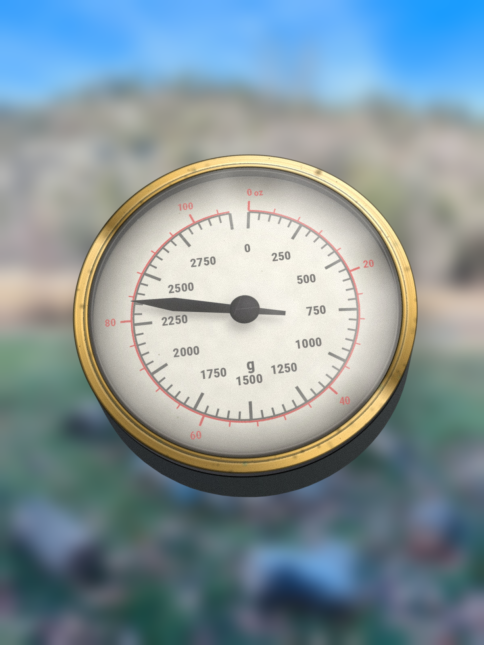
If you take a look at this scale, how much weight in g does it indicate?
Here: 2350 g
